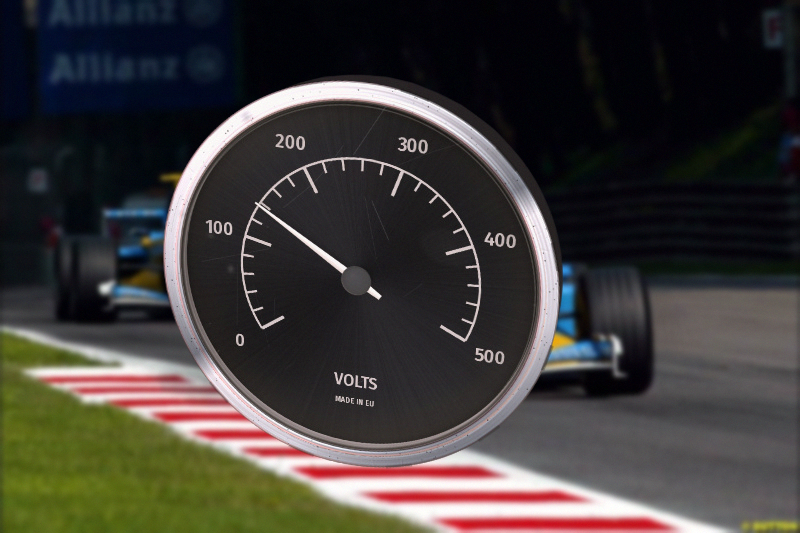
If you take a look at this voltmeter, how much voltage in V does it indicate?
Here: 140 V
